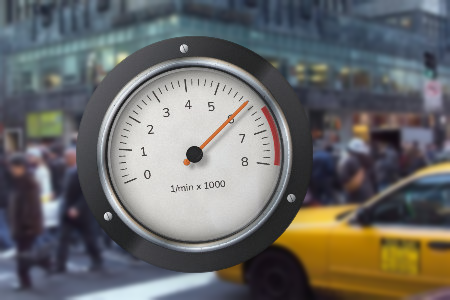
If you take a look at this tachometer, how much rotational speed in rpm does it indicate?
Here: 6000 rpm
